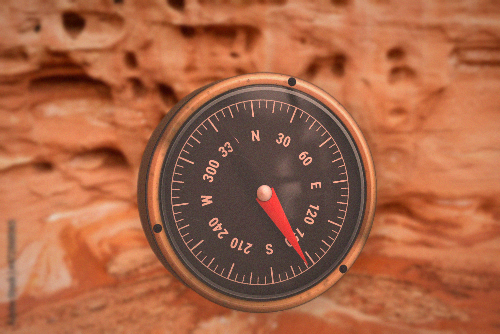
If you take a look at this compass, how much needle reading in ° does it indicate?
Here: 155 °
